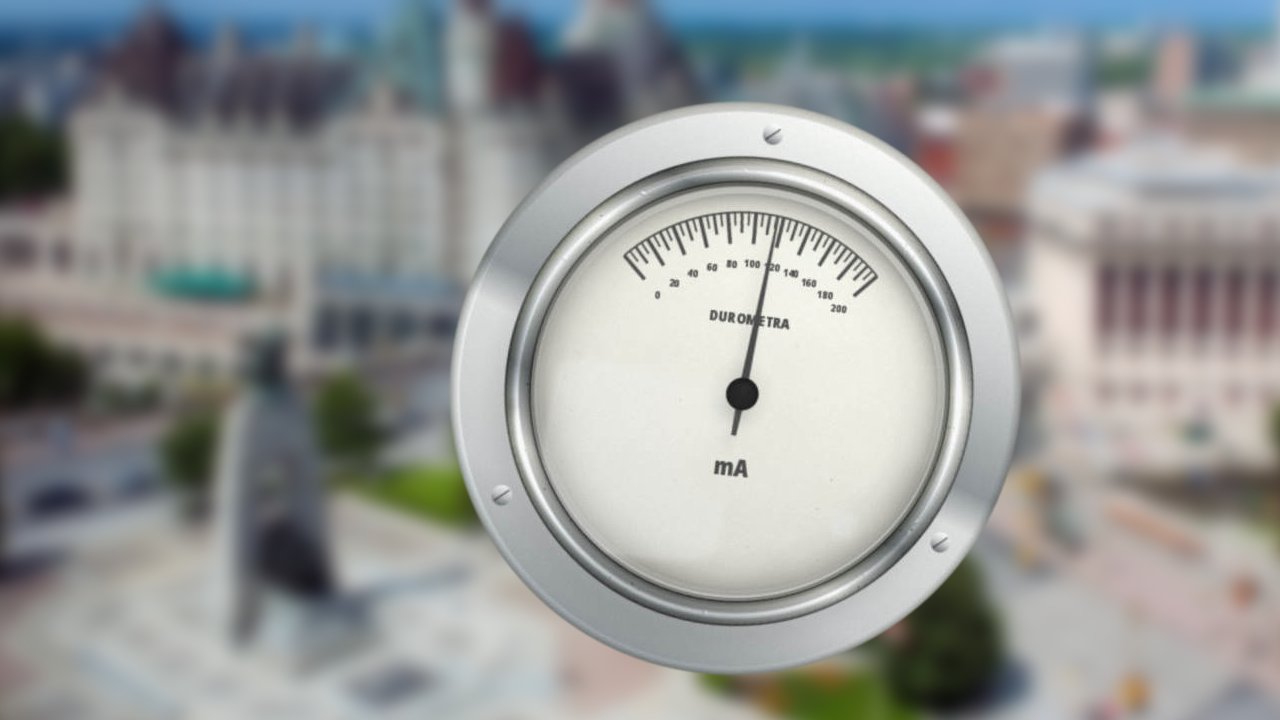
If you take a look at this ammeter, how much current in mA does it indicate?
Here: 115 mA
